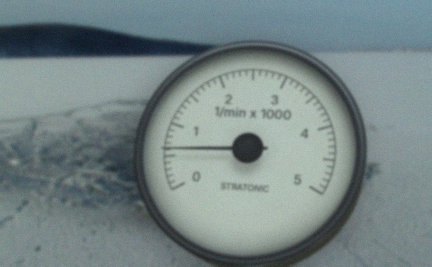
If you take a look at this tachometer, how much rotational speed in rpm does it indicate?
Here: 600 rpm
